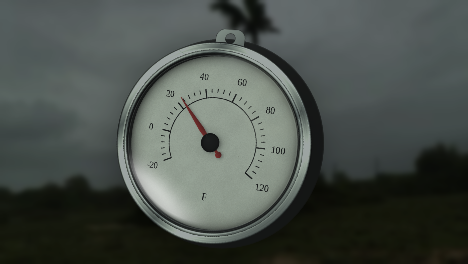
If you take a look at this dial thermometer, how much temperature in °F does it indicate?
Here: 24 °F
